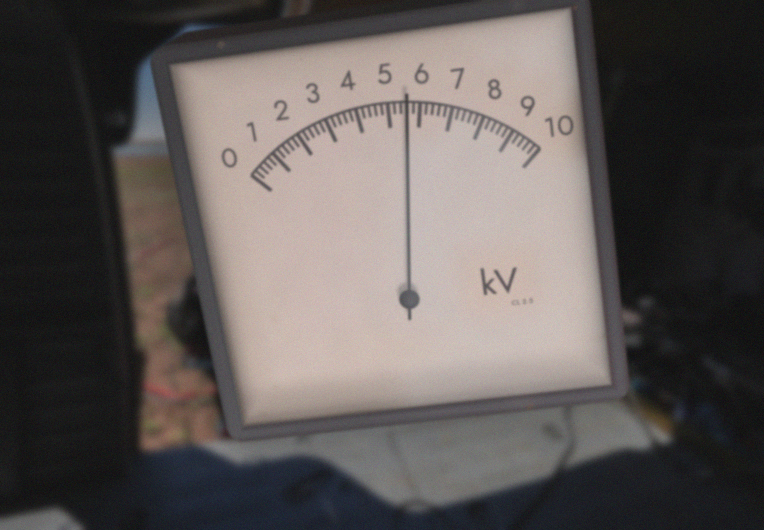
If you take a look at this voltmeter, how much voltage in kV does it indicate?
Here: 5.6 kV
